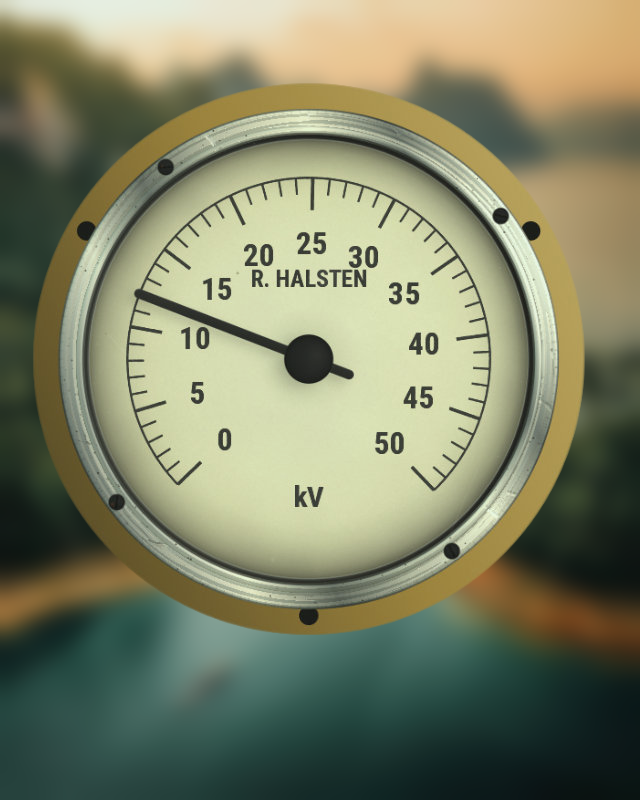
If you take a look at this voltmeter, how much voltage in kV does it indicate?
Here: 12 kV
